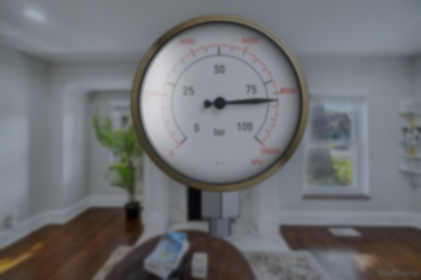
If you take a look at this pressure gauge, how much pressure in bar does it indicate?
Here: 82.5 bar
